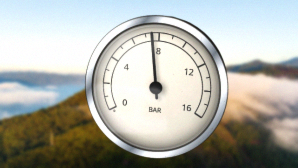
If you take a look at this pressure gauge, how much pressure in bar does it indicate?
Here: 7.5 bar
